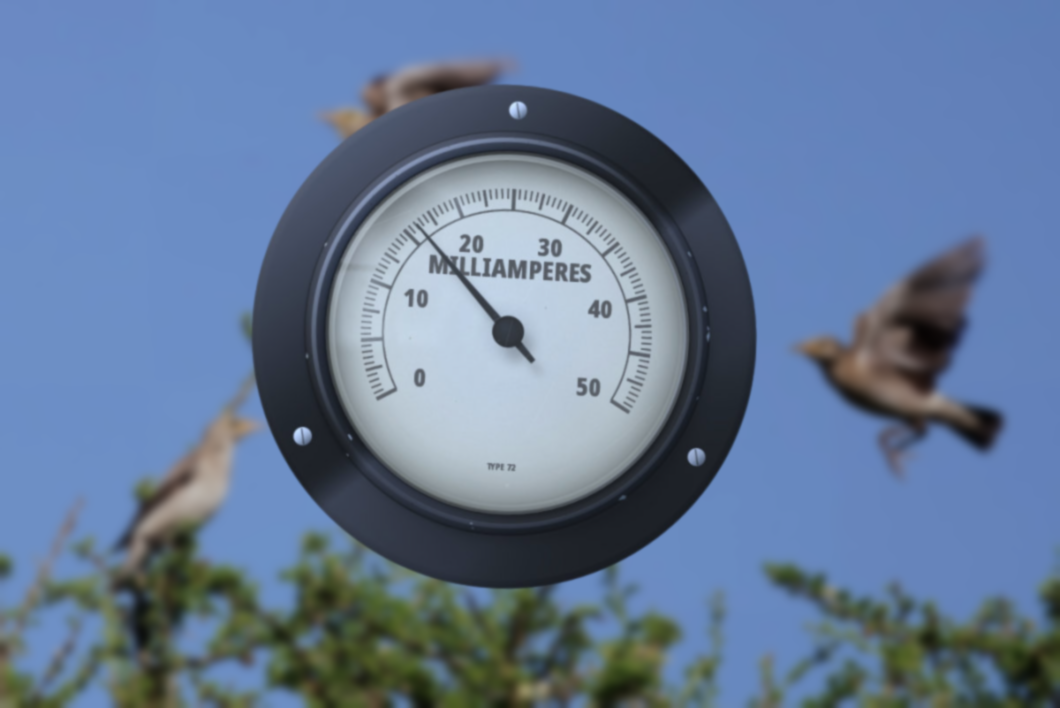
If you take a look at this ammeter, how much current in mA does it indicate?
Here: 16 mA
